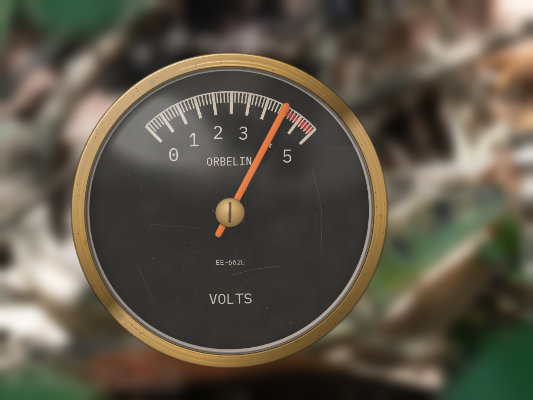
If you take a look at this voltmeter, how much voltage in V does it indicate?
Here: 4 V
